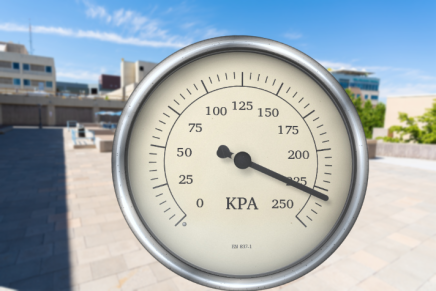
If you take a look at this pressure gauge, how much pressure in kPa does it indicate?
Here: 230 kPa
